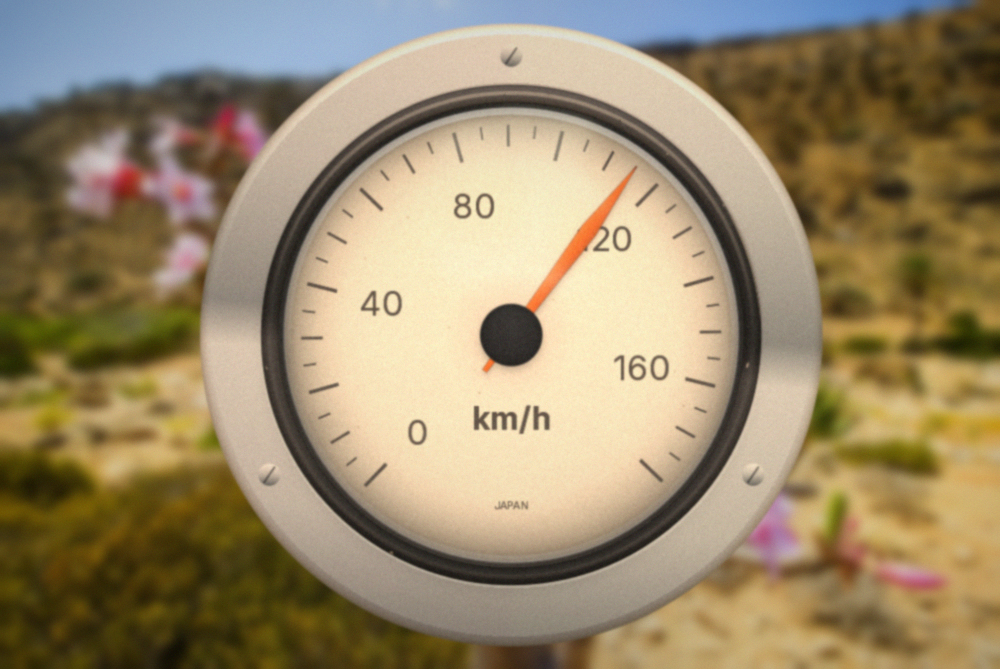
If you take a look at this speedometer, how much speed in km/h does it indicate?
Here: 115 km/h
